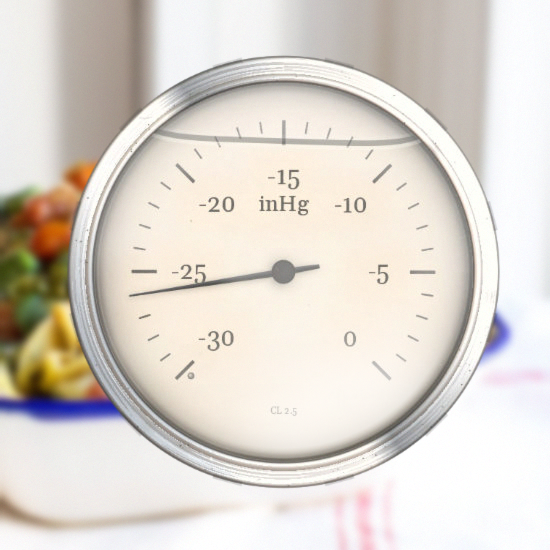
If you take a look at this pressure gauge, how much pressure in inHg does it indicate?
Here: -26 inHg
